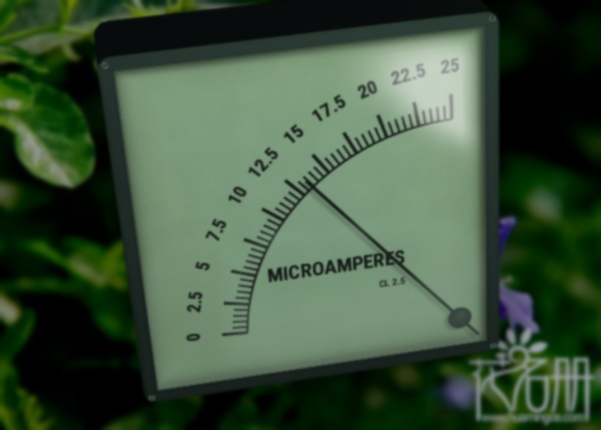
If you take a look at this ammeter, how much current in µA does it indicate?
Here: 13.5 µA
